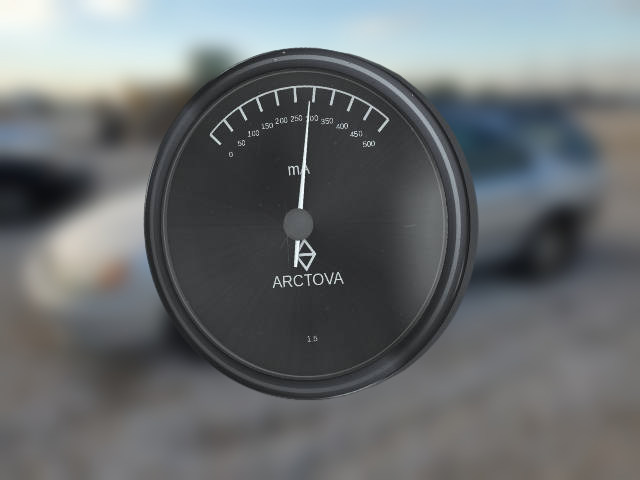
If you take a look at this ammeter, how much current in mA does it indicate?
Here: 300 mA
